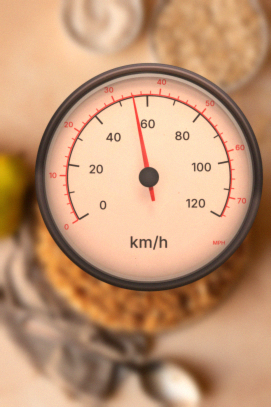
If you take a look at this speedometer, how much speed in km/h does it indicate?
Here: 55 km/h
